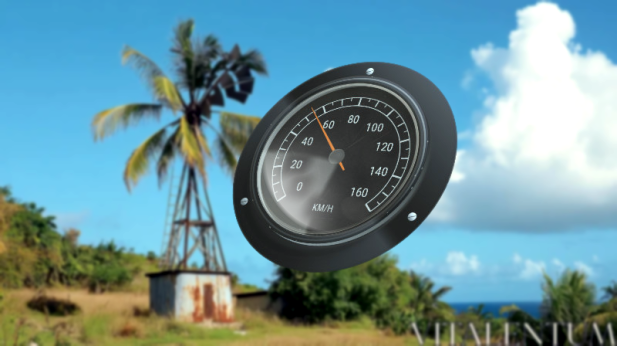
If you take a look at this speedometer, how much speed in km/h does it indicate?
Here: 55 km/h
